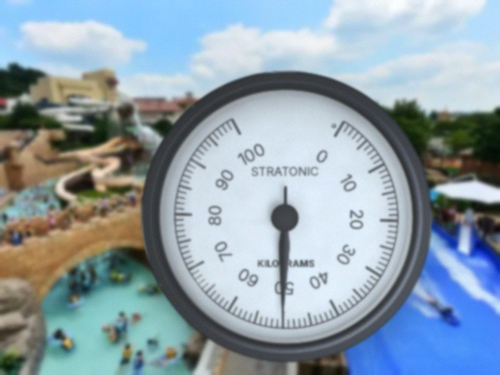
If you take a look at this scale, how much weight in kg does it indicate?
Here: 50 kg
